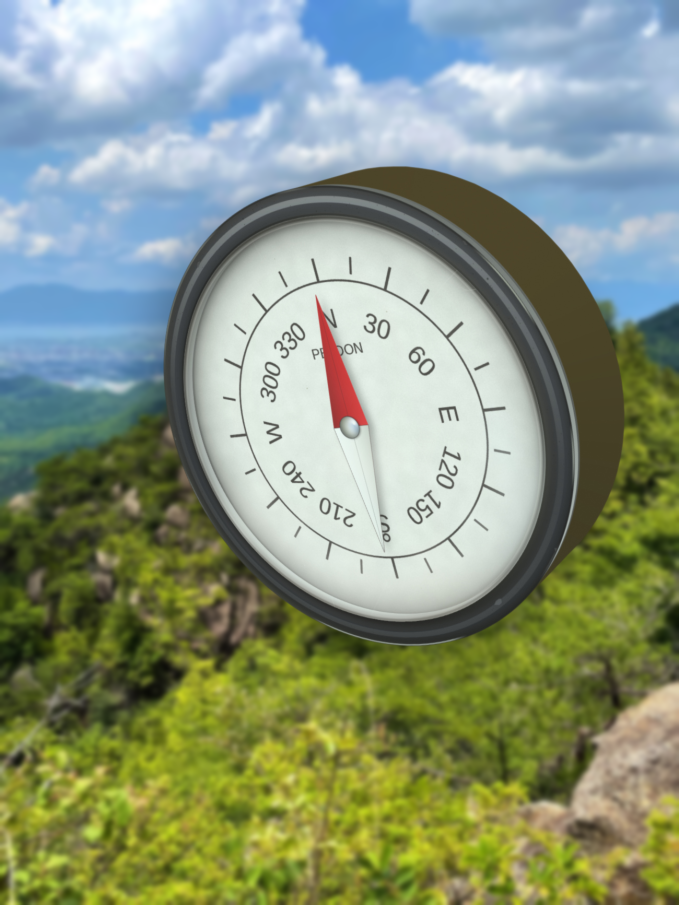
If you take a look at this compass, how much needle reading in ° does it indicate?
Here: 0 °
